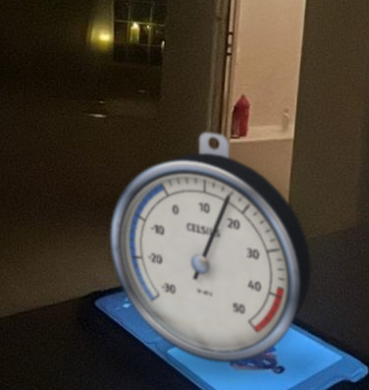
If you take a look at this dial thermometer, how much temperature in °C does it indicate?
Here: 16 °C
